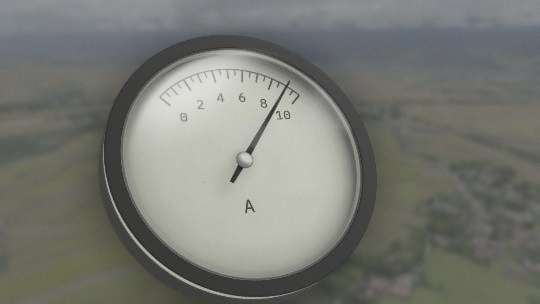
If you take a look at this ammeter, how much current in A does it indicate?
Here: 9 A
